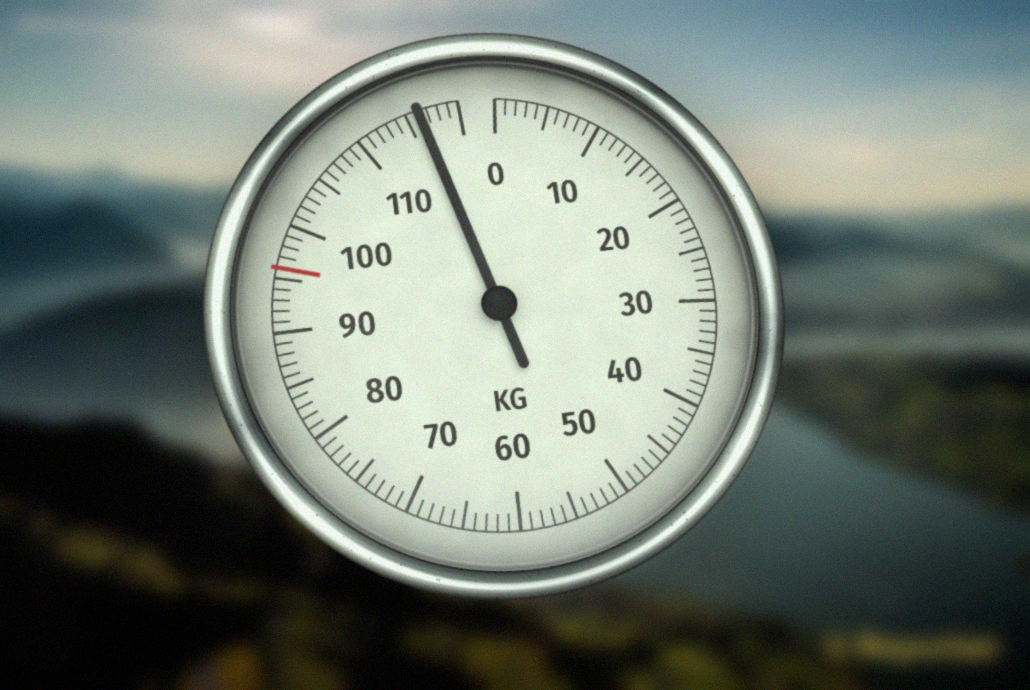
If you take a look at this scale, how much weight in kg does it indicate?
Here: 116 kg
